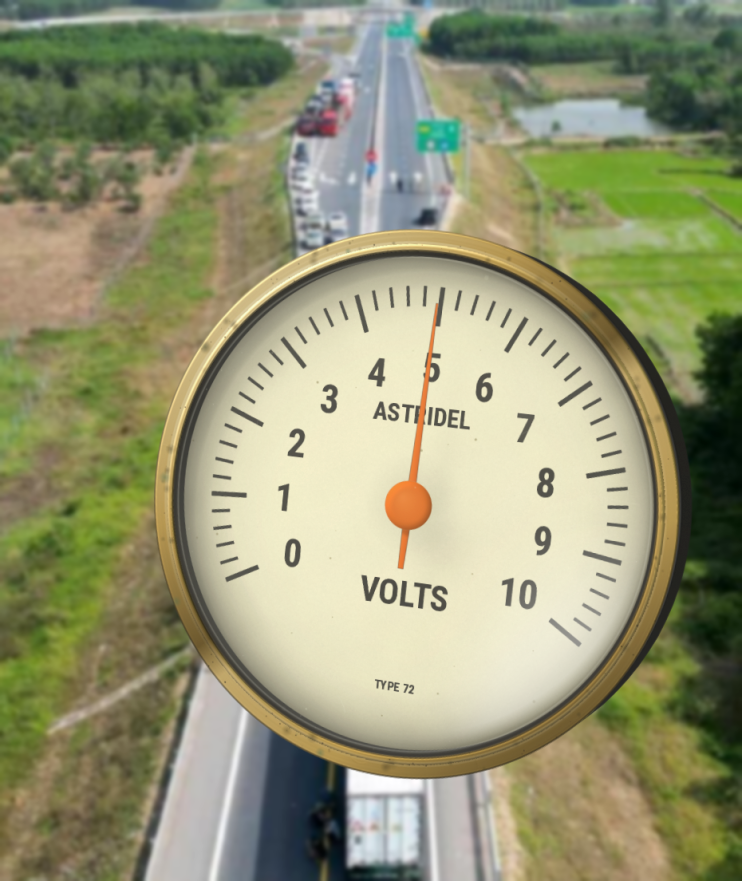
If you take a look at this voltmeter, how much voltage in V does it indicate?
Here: 5 V
